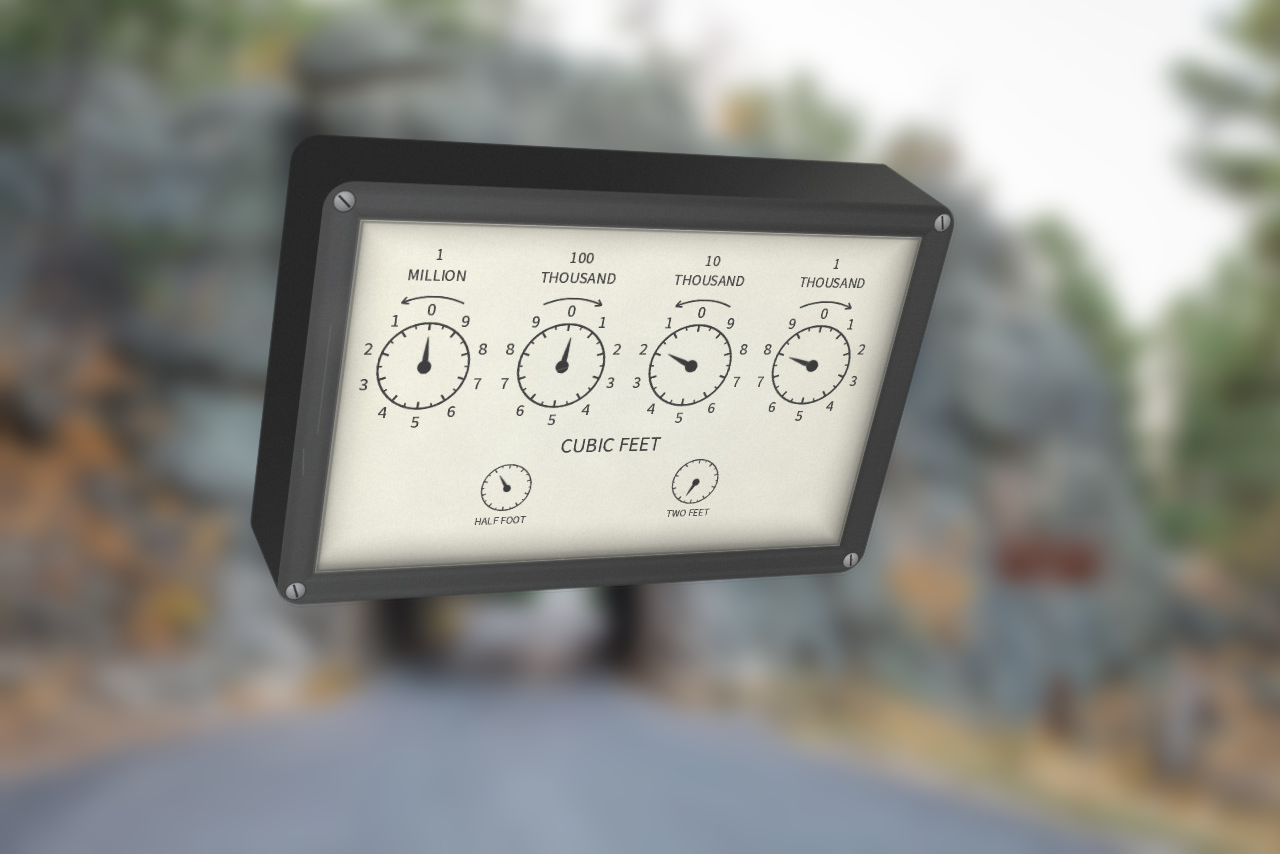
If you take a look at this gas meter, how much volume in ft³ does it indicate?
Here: 1800 ft³
